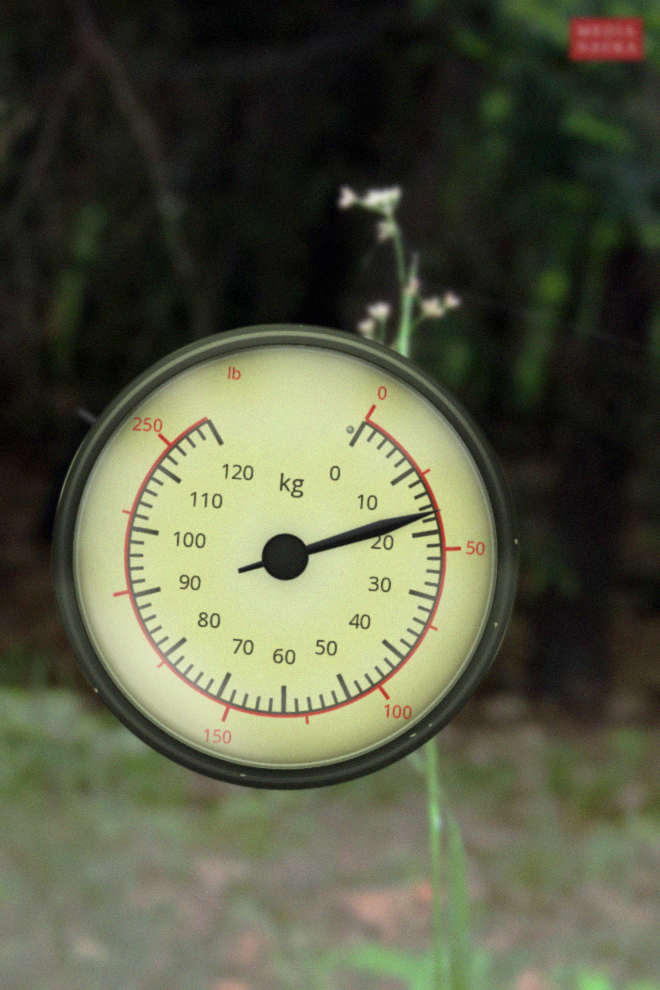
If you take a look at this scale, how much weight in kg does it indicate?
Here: 17 kg
